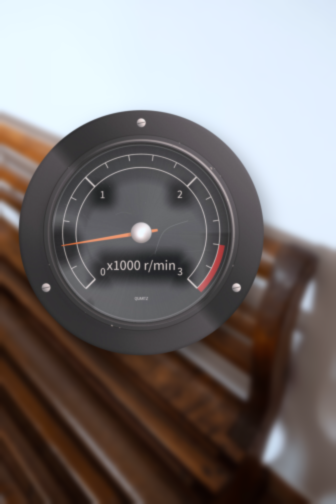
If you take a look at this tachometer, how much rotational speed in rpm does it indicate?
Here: 400 rpm
